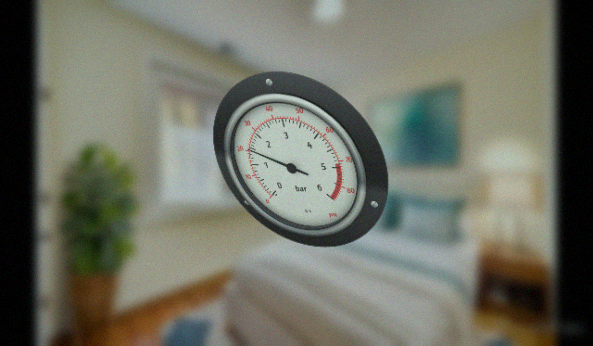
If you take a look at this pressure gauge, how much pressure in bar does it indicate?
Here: 1.5 bar
